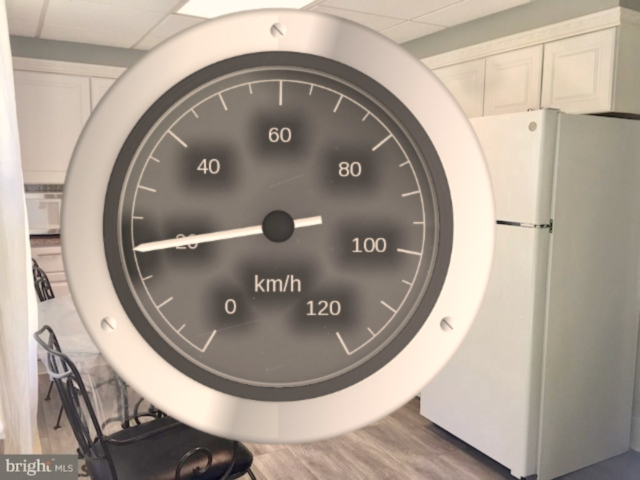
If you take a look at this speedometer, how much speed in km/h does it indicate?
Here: 20 km/h
